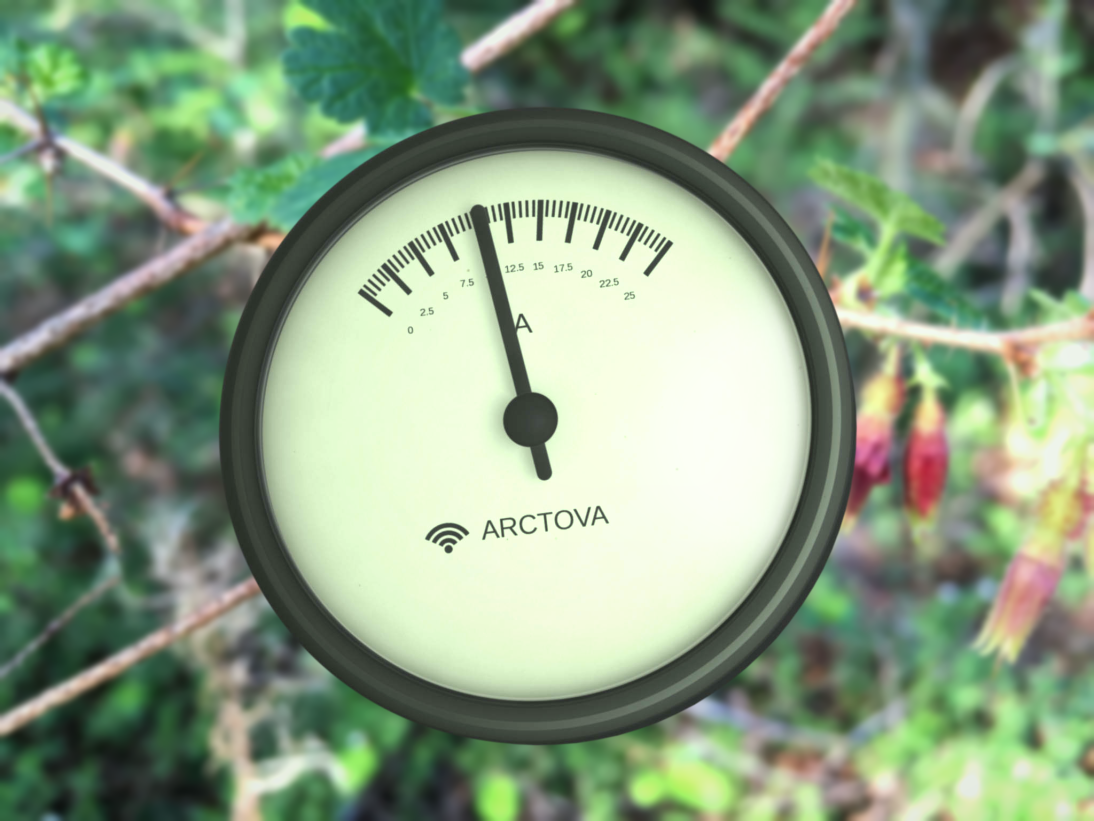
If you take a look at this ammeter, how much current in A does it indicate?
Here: 10.5 A
